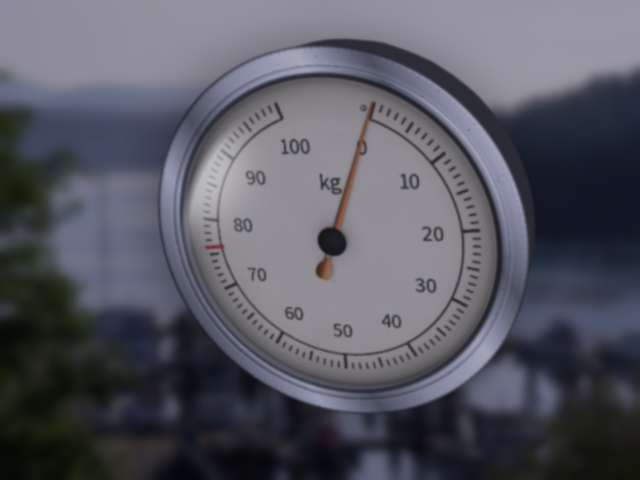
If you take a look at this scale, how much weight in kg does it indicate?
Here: 0 kg
